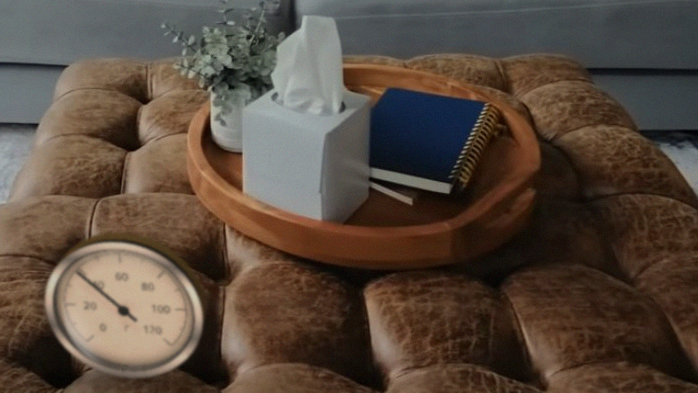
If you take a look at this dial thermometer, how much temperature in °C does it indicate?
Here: 40 °C
